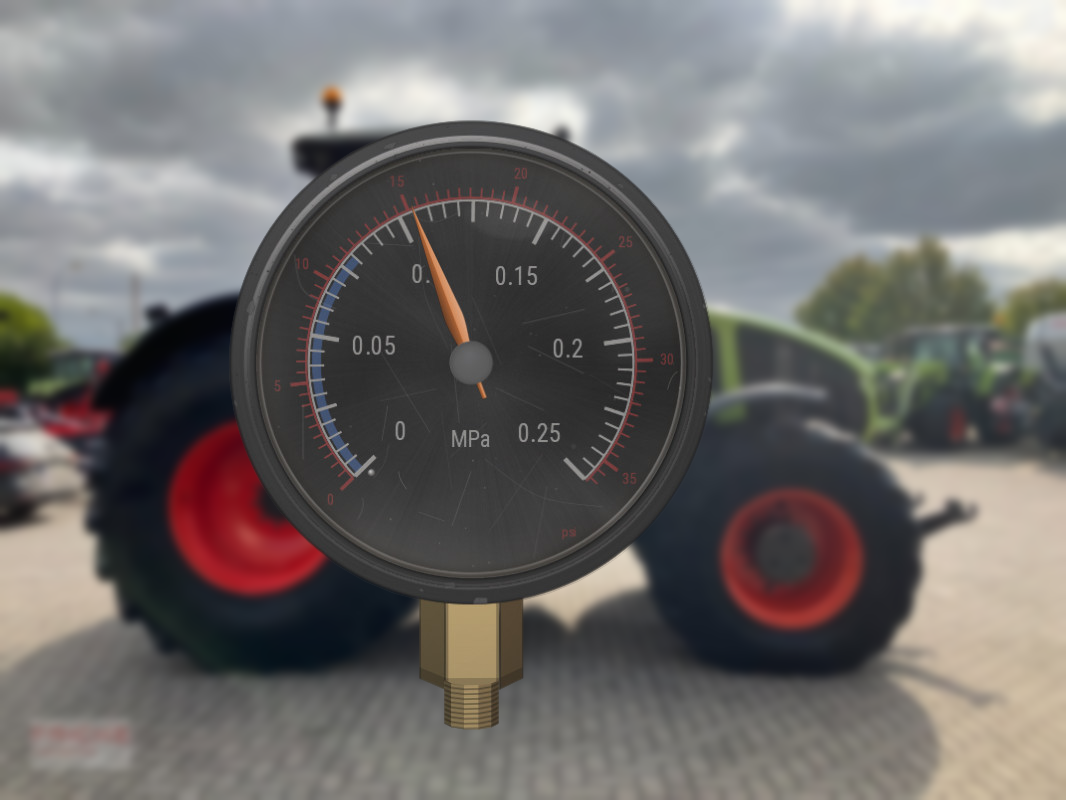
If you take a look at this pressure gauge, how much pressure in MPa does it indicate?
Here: 0.105 MPa
